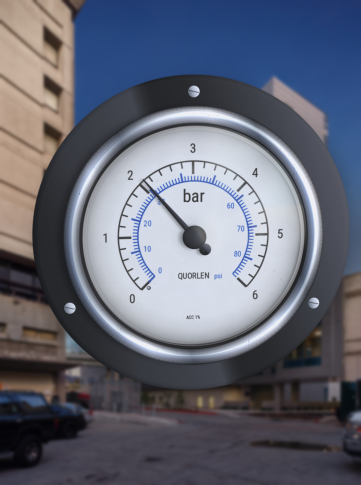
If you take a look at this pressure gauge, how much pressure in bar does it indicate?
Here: 2.1 bar
